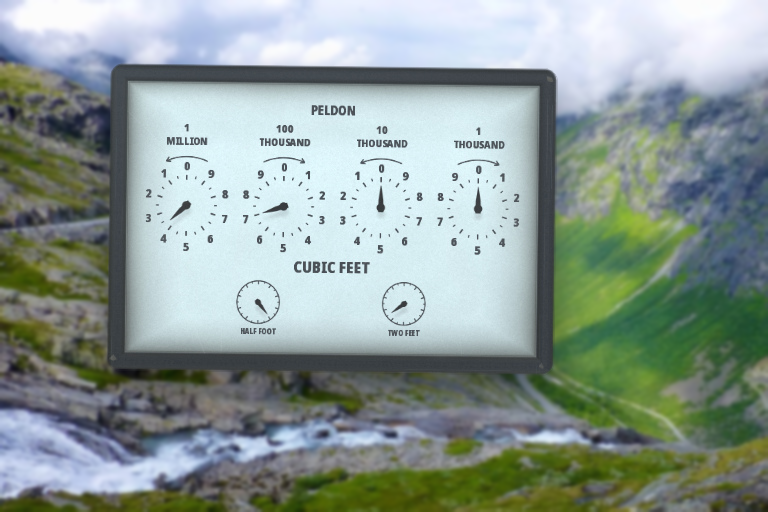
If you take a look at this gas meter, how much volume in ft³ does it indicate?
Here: 370000 ft³
